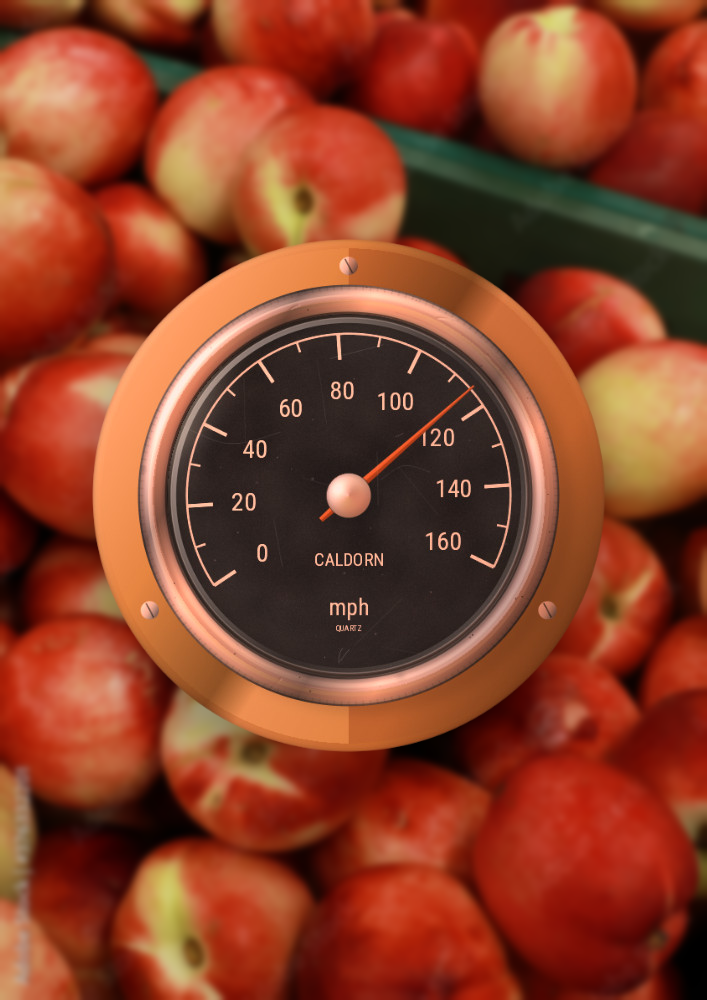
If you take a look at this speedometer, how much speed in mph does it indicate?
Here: 115 mph
